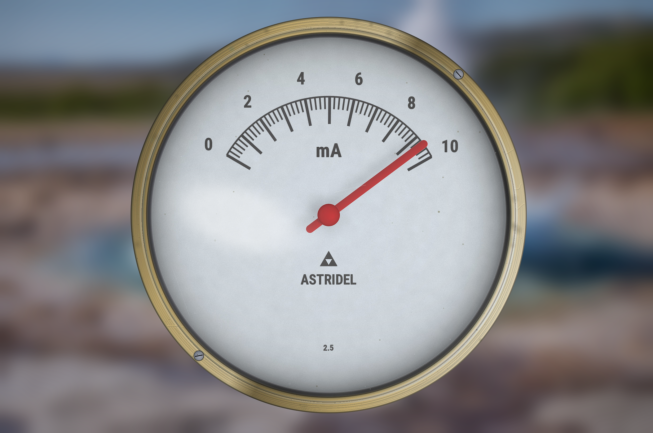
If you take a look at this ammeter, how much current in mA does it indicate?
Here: 9.4 mA
